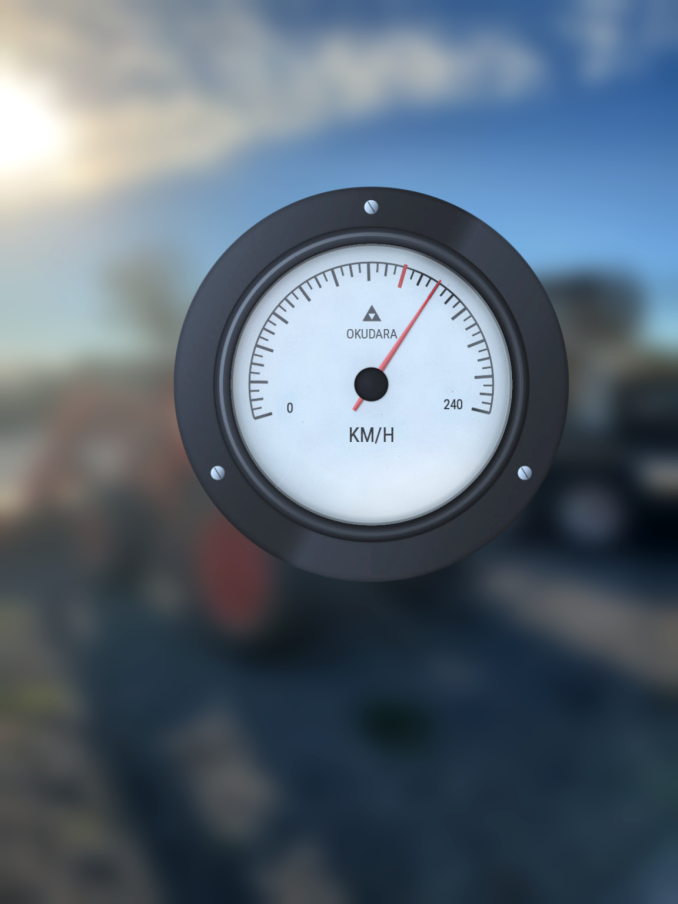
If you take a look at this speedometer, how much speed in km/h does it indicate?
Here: 160 km/h
